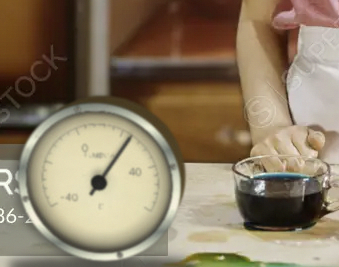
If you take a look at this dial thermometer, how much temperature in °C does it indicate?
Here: 24 °C
